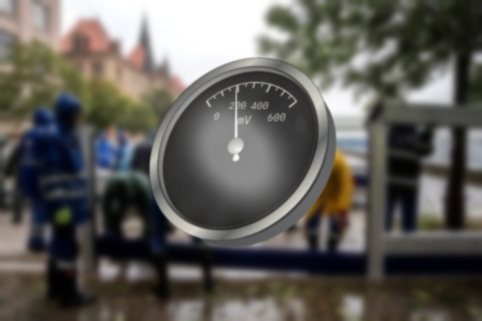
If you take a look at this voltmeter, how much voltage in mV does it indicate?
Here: 200 mV
